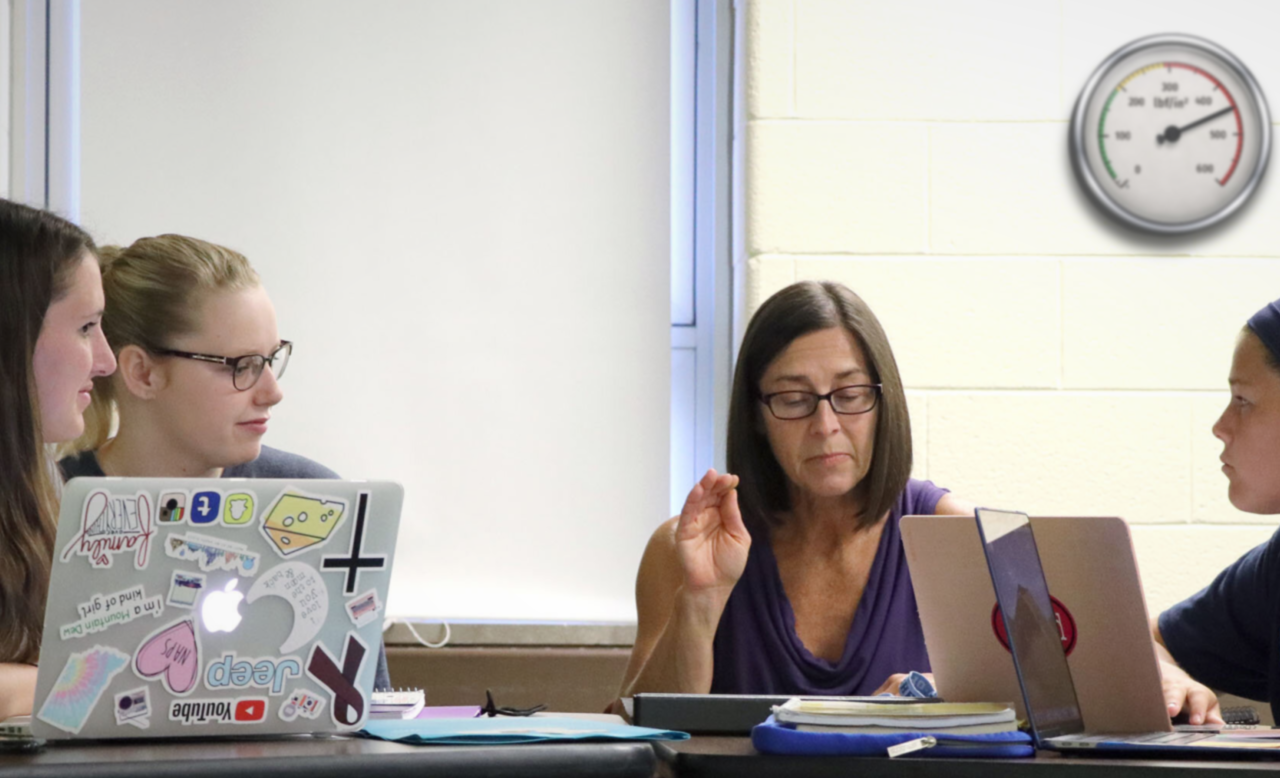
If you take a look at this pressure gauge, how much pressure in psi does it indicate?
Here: 450 psi
